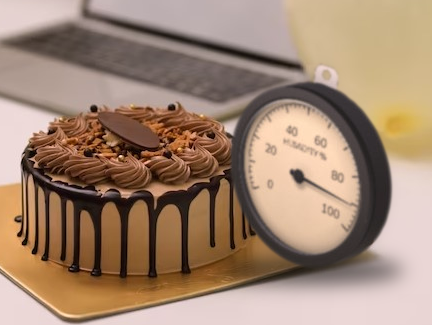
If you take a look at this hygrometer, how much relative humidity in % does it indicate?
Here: 90 %
